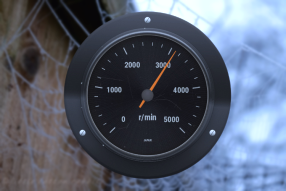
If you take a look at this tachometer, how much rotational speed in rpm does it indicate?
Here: 3100 rpm
